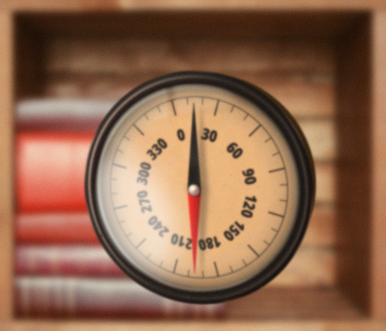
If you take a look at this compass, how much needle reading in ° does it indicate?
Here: 195 °
